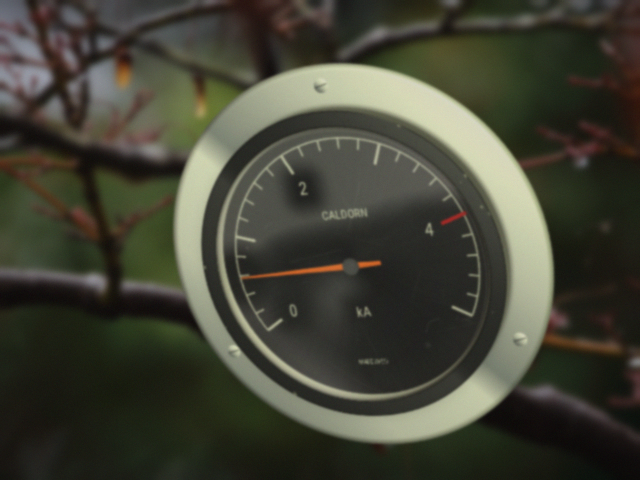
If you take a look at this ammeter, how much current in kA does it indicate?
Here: 0.6 kA
